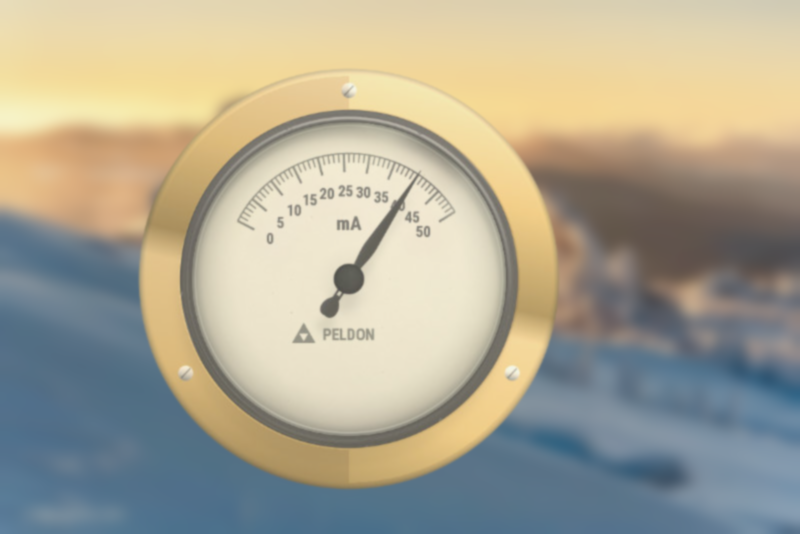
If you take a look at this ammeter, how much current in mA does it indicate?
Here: 40 mA
